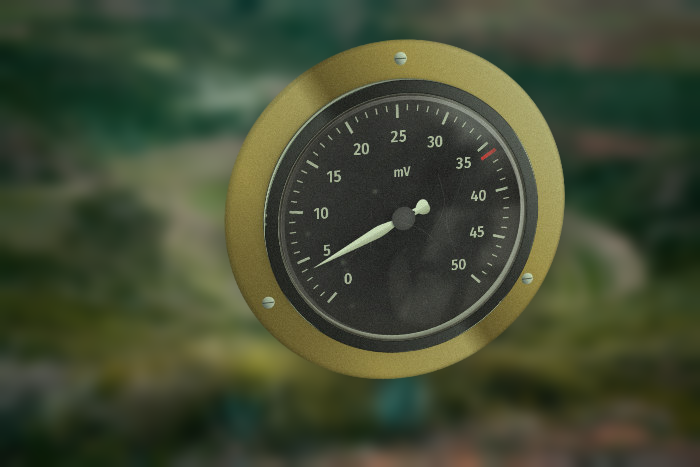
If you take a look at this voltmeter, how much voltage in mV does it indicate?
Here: 4 mV
